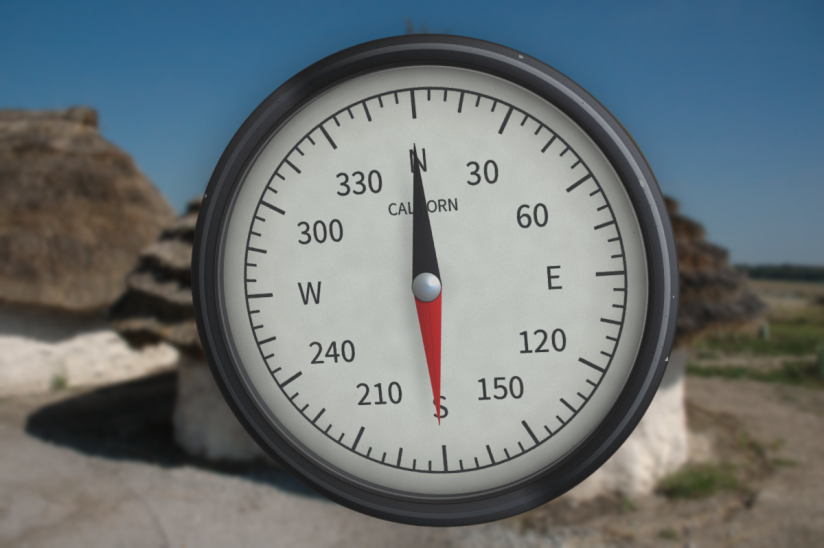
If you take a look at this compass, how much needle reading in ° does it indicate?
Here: 180 °
